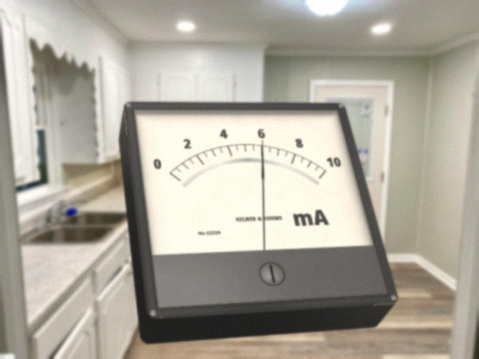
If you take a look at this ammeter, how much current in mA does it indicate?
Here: 6 mA
